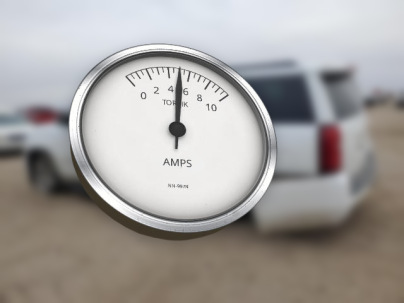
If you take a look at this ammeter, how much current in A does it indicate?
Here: 5 A
